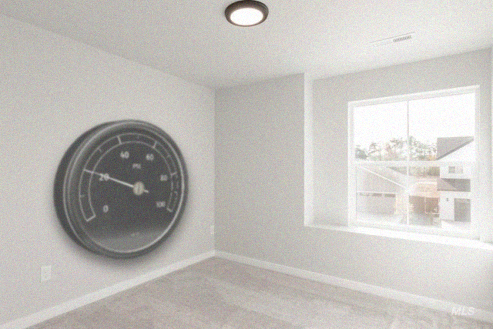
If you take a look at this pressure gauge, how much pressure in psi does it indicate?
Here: 20 psi
